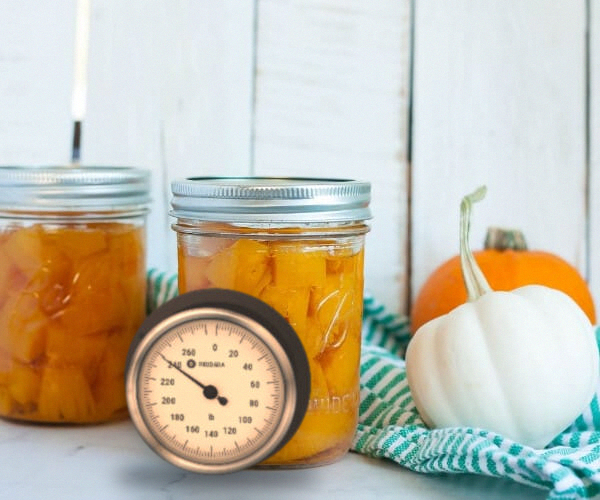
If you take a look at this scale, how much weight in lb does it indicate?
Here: 240 lb
